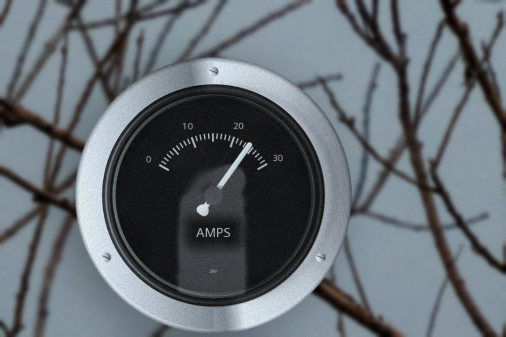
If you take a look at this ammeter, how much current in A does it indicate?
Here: 24 A
